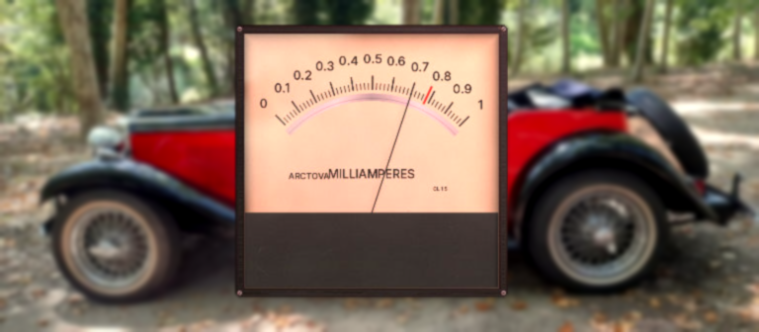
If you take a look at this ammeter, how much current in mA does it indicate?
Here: 0.7 mA
